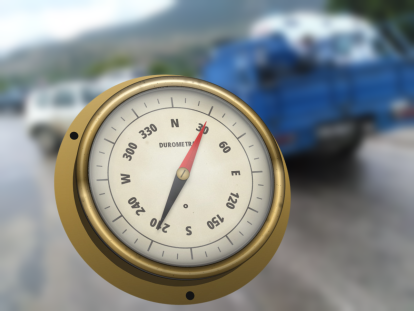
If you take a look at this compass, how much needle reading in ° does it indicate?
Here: 30 °
